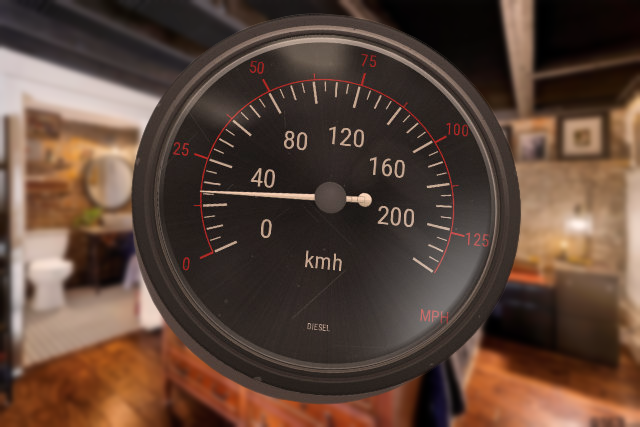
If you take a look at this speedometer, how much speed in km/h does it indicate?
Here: 25 km/h
